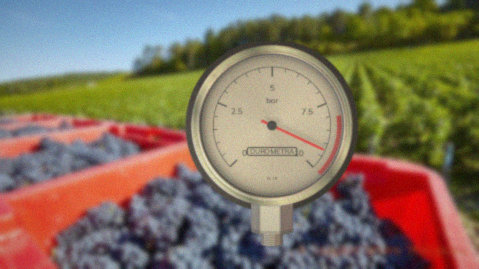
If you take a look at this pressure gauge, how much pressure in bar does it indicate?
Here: 9.25 bar
